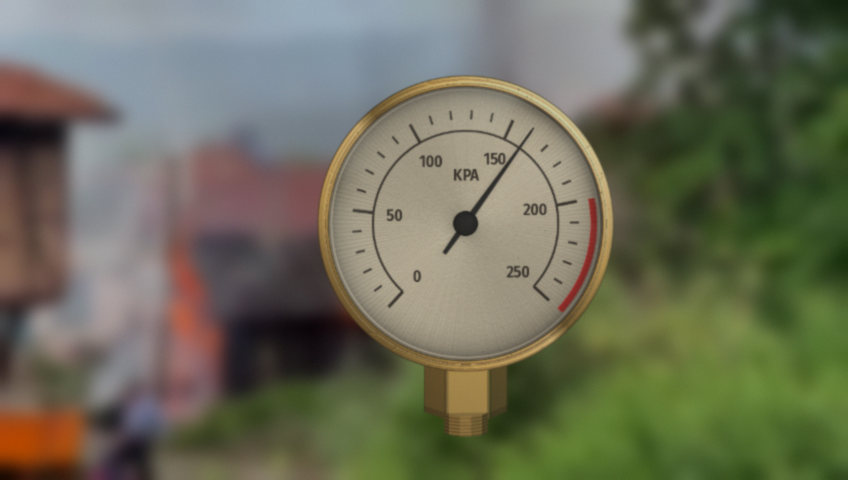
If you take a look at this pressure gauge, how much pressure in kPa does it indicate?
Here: 160 kPa
